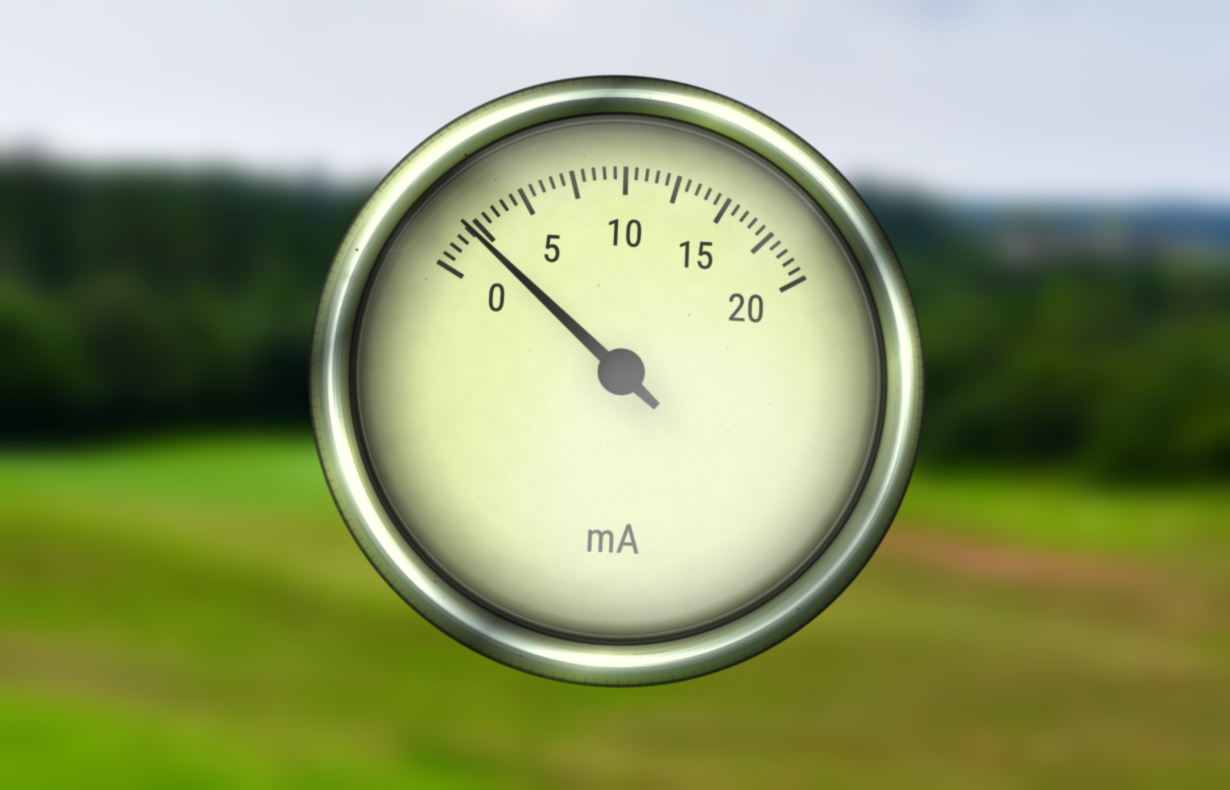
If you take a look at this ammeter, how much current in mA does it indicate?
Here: 2 mA
